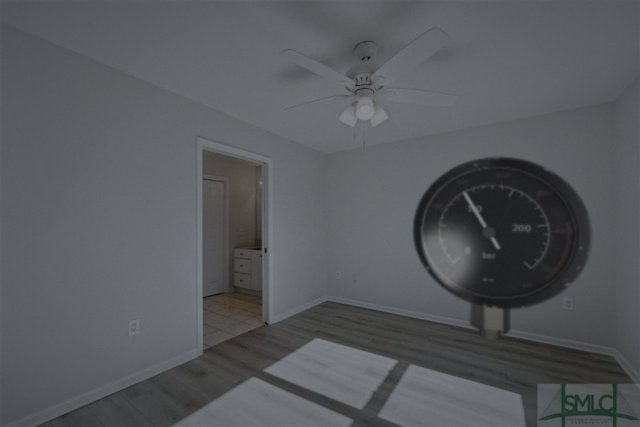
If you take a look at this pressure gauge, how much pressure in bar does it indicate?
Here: 100 bar
